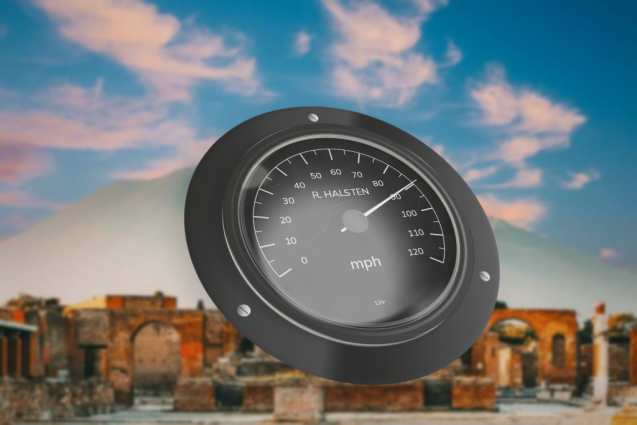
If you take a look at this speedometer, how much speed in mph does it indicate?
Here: 90 mph
